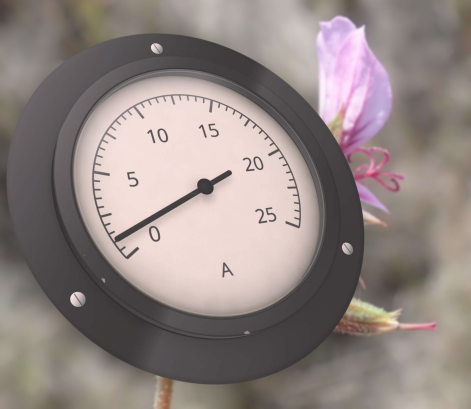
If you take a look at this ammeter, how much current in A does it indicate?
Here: 1 A
